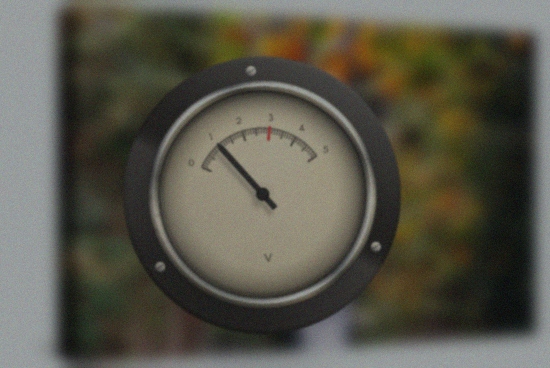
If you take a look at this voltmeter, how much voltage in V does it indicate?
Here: 1 V
